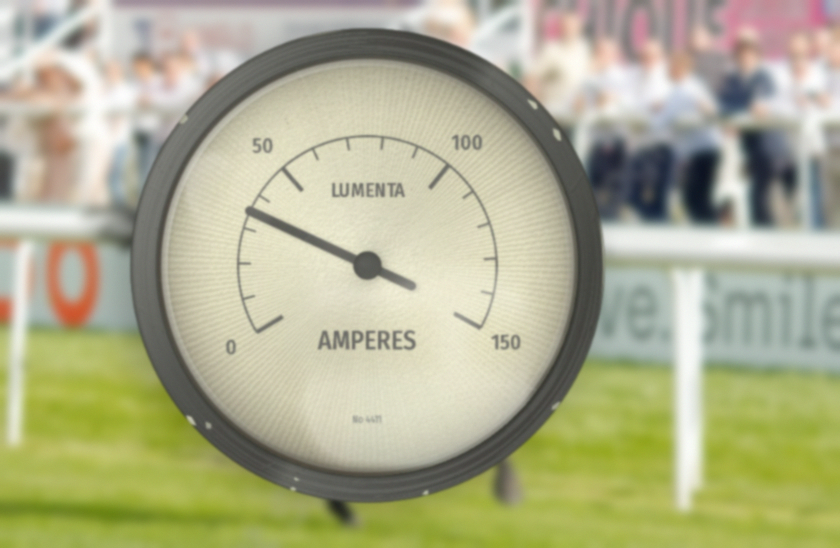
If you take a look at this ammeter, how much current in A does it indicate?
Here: 35 A
